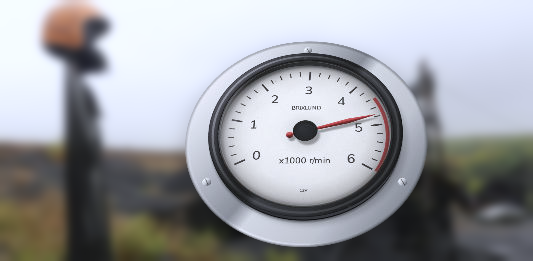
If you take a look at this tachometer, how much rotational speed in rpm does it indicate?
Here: 4800 rpm
